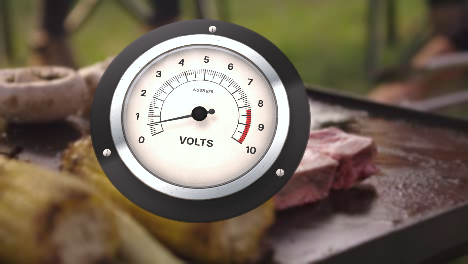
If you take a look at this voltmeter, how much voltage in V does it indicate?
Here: 0.5 V
